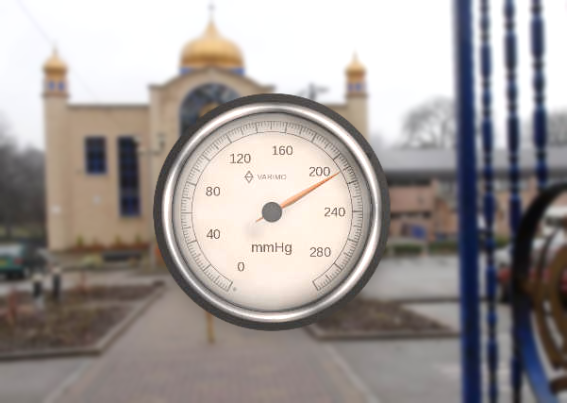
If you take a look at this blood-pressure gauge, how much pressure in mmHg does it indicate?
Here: 210 mmHg
